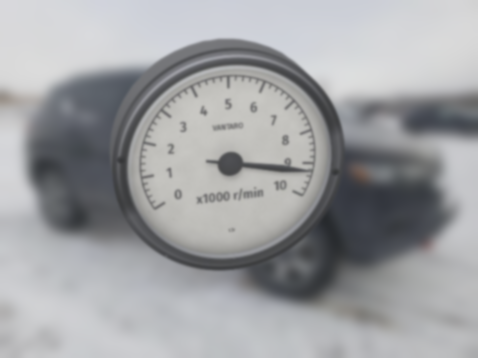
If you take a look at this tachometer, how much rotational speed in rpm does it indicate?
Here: 9200 rpm
